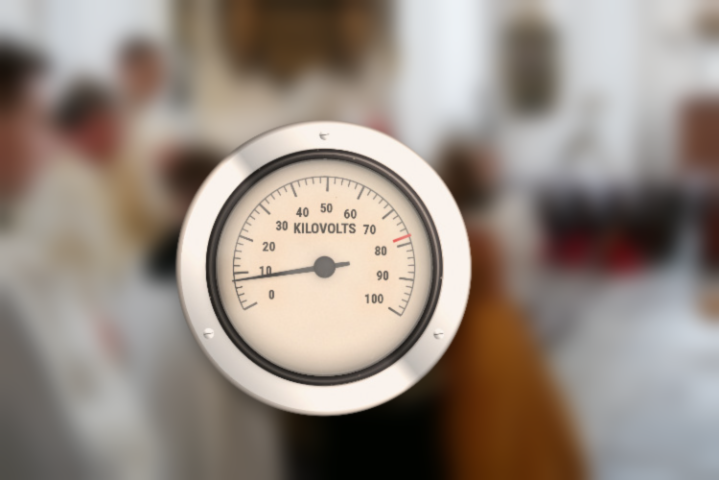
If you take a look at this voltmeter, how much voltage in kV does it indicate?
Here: 8 kV
